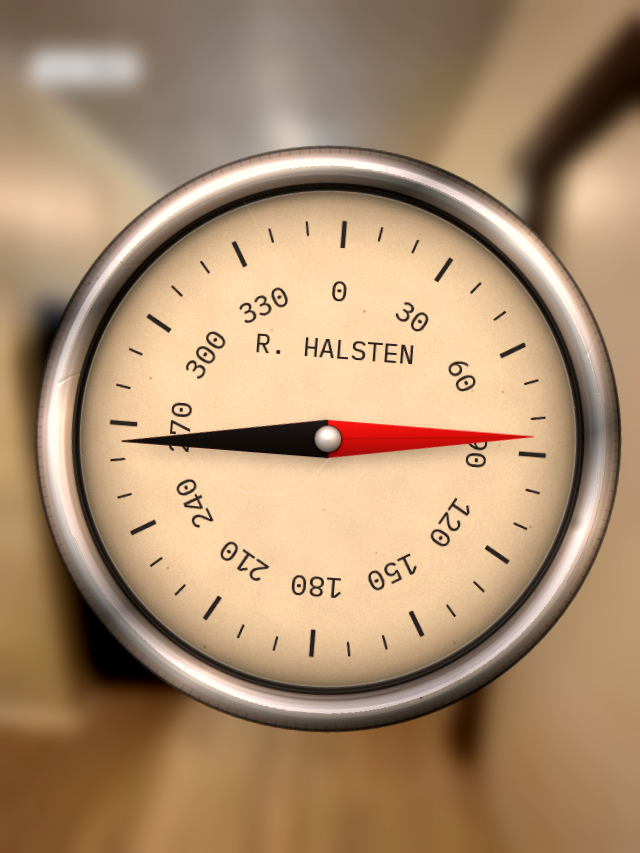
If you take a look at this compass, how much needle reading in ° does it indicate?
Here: 85 °
